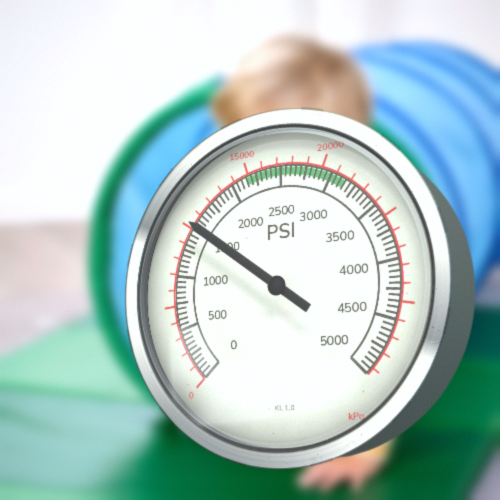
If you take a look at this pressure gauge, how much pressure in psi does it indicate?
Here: 1500 psi
